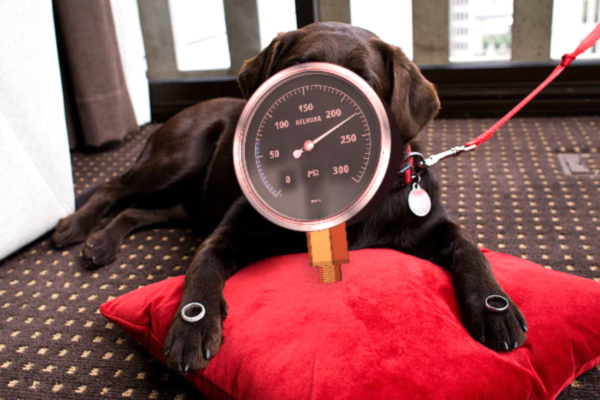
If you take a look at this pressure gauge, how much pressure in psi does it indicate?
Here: 225 psi
